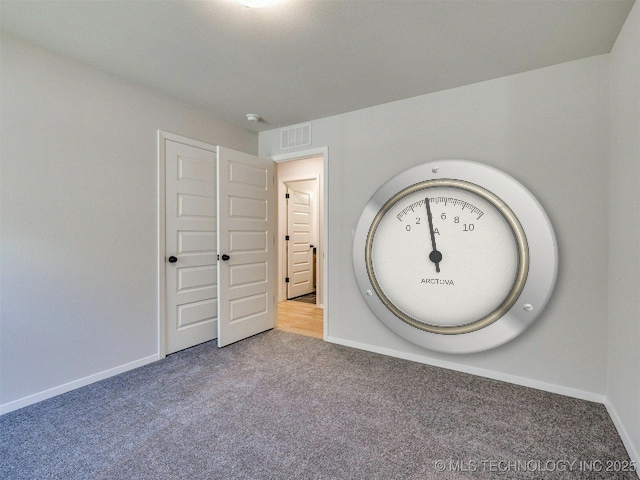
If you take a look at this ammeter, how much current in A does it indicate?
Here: 4 A
